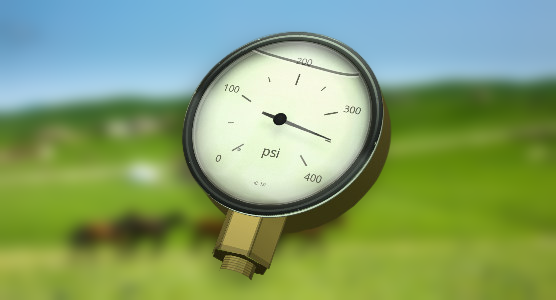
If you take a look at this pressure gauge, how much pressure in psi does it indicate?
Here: 350 psi
